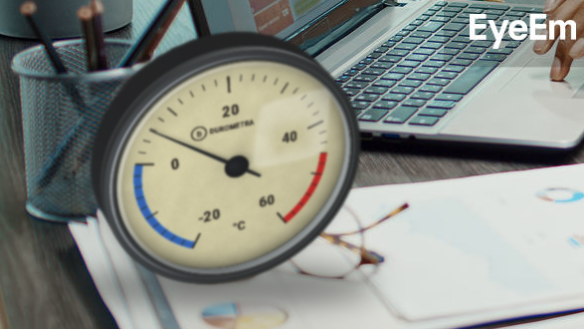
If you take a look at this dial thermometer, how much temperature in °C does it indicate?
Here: 6 °C
